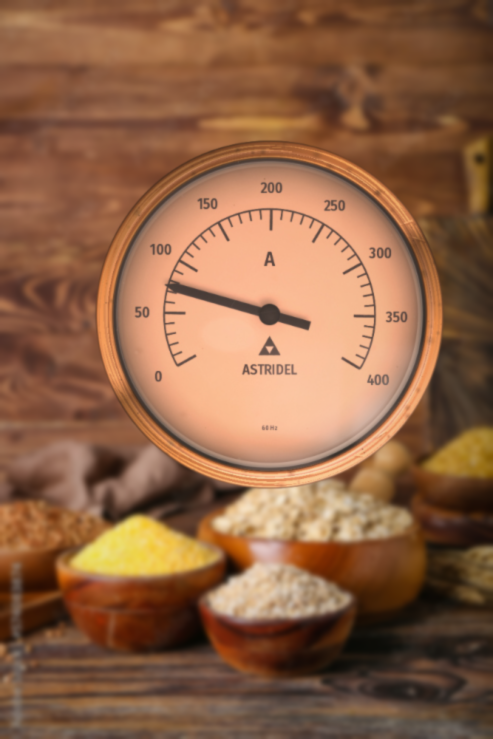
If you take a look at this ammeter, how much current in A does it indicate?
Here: 75 A
